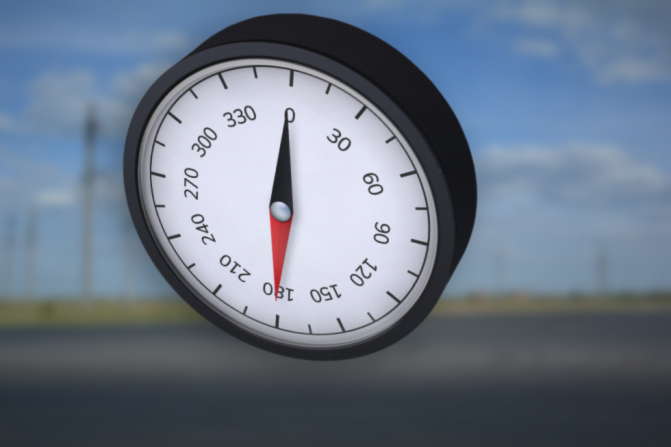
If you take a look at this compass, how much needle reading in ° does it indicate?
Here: 180 °
